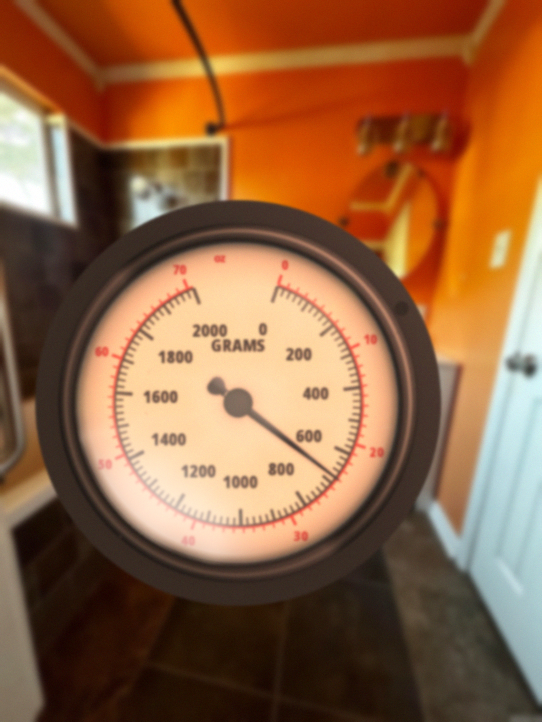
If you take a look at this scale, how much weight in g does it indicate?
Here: 680 g
